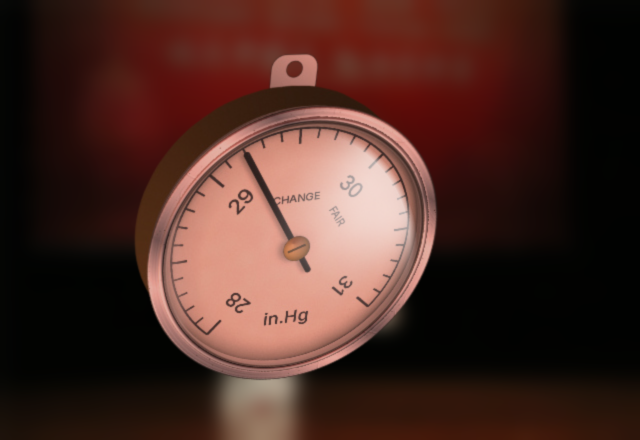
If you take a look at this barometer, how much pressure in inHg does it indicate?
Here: 29.2 inHg
